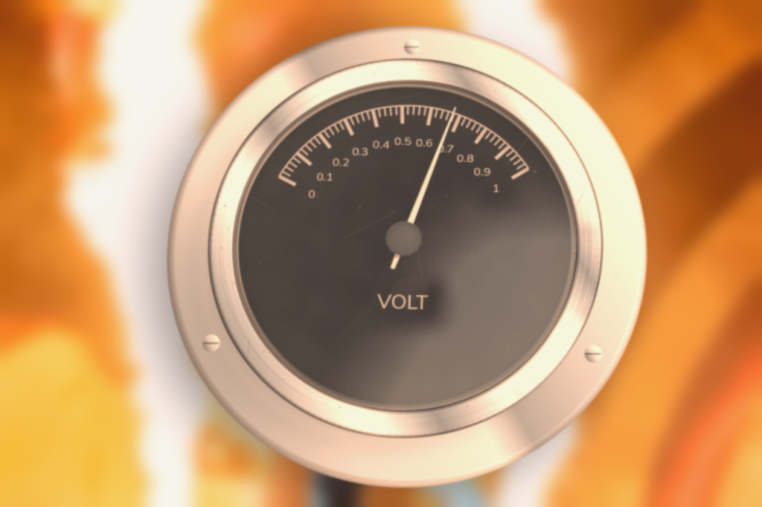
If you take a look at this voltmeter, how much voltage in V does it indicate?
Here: 0.68 V
